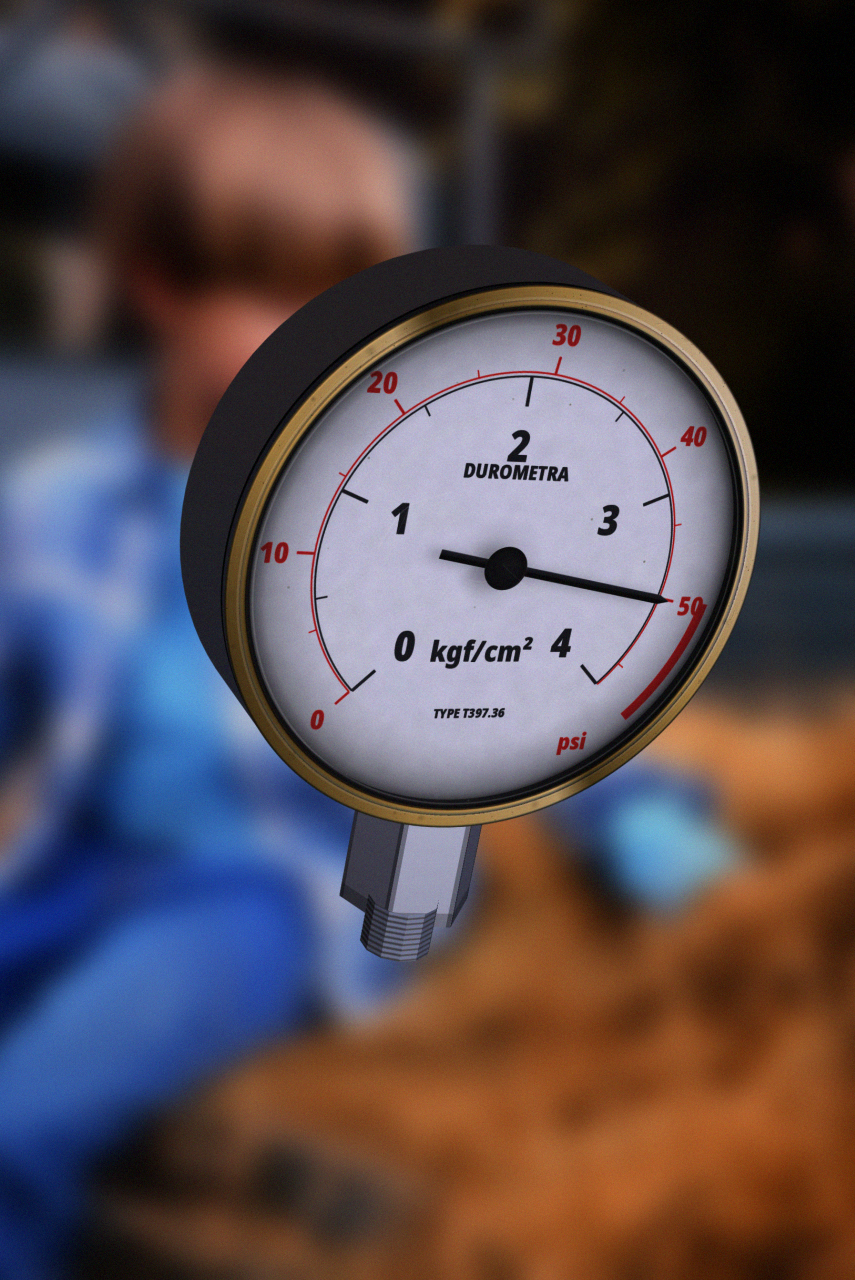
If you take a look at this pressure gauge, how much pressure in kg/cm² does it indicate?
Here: 3.5 kg/cm²
